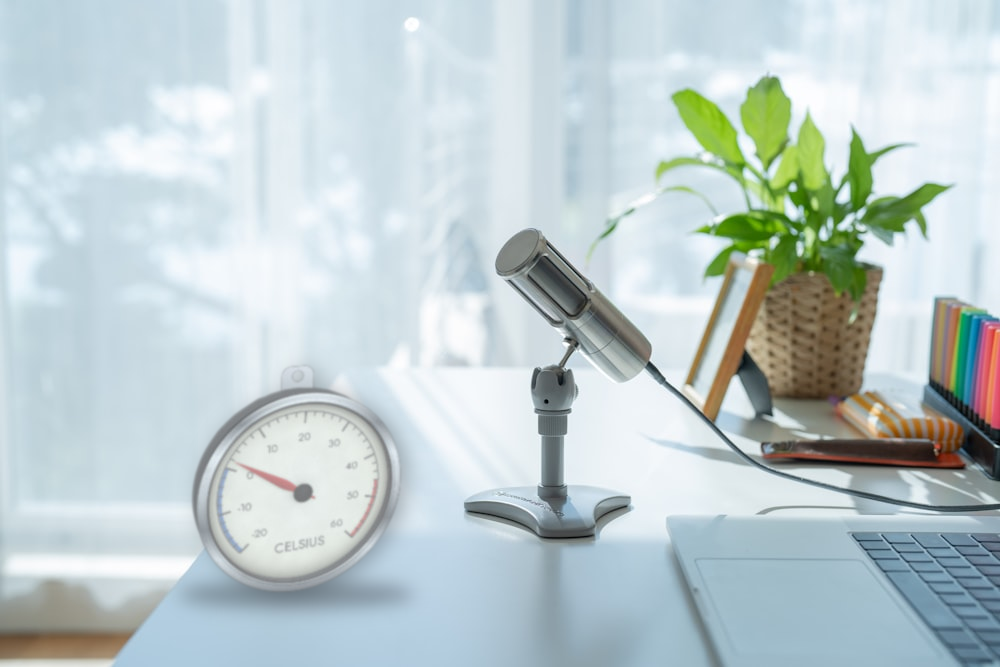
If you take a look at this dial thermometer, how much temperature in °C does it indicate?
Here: 2 °C
